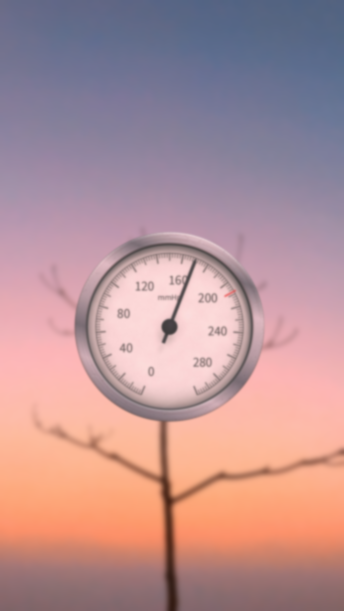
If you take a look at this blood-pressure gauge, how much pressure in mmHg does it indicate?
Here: 170 mmHg
